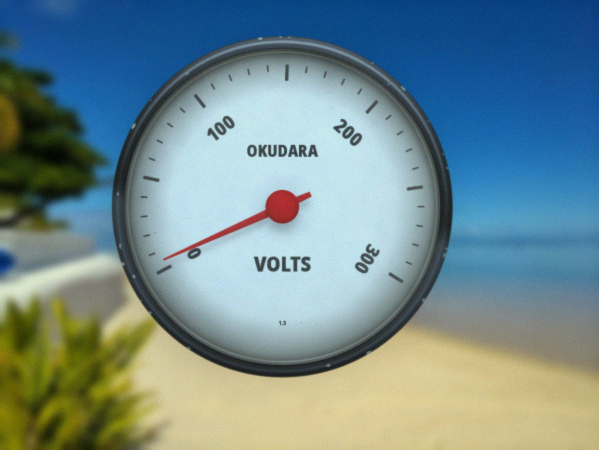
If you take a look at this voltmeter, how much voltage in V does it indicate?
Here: 5 V
